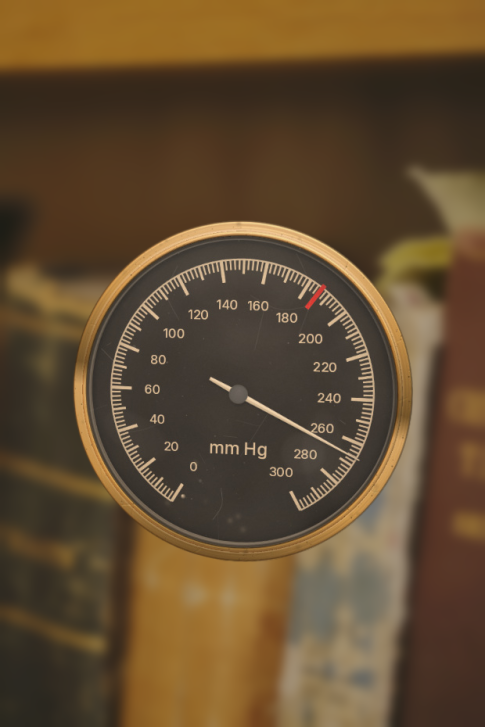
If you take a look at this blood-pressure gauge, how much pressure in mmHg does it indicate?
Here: 266 mmHg
